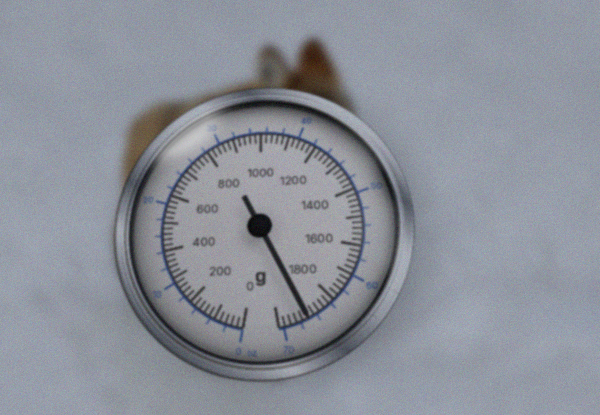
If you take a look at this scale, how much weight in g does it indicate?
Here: 1900 g
